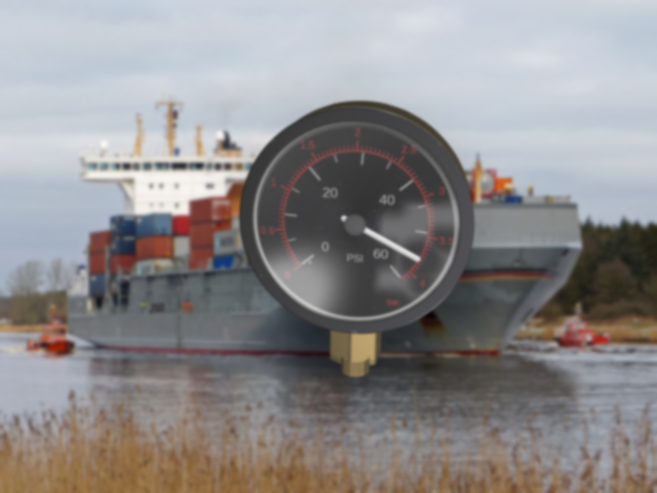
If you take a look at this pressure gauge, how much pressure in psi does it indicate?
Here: 55 psi
